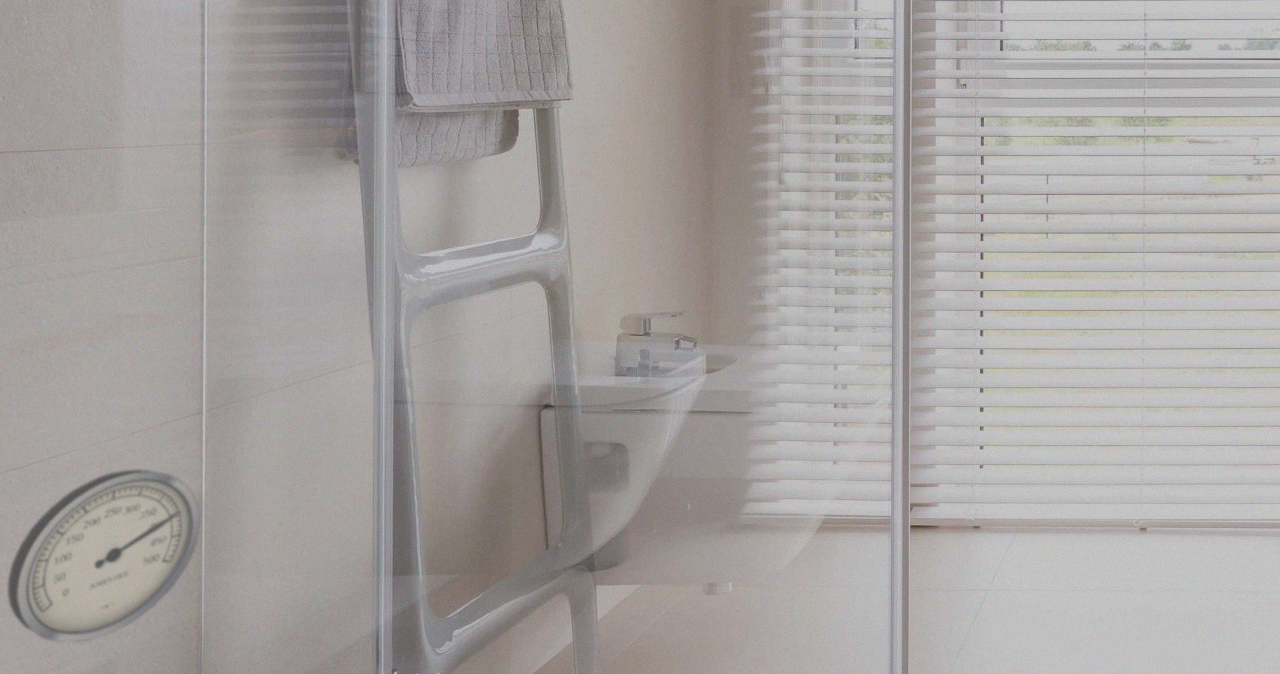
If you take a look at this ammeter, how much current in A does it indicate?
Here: 400 A
